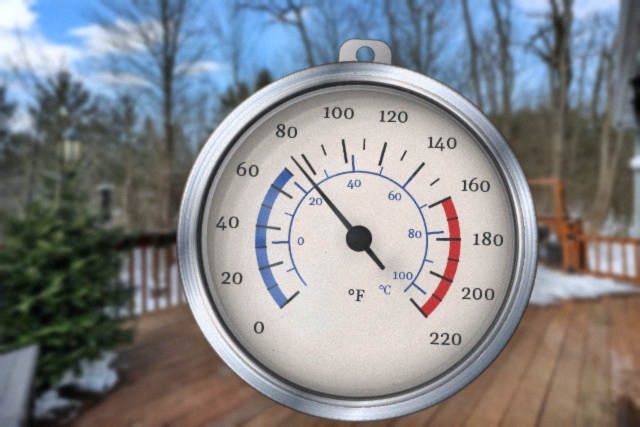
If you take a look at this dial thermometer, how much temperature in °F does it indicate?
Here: 75 °F
